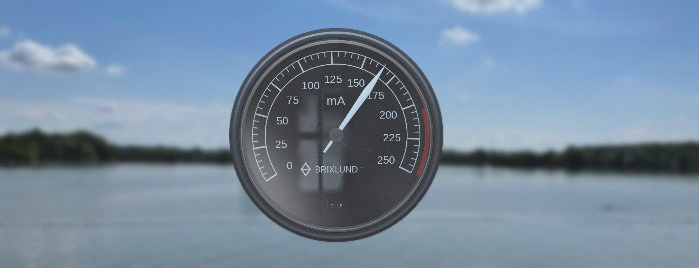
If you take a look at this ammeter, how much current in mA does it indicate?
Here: 165 mA
